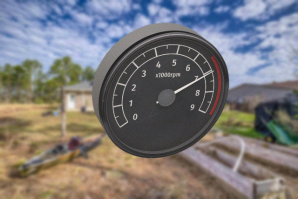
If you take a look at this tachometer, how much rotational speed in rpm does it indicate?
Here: 7000 rpm
